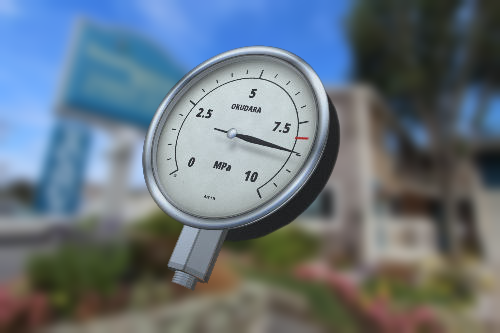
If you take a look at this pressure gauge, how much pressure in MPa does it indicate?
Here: 8.5 MPa
